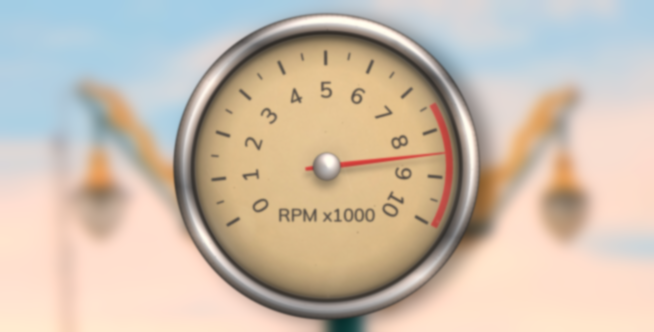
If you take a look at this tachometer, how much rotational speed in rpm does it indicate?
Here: 8500 rpm
